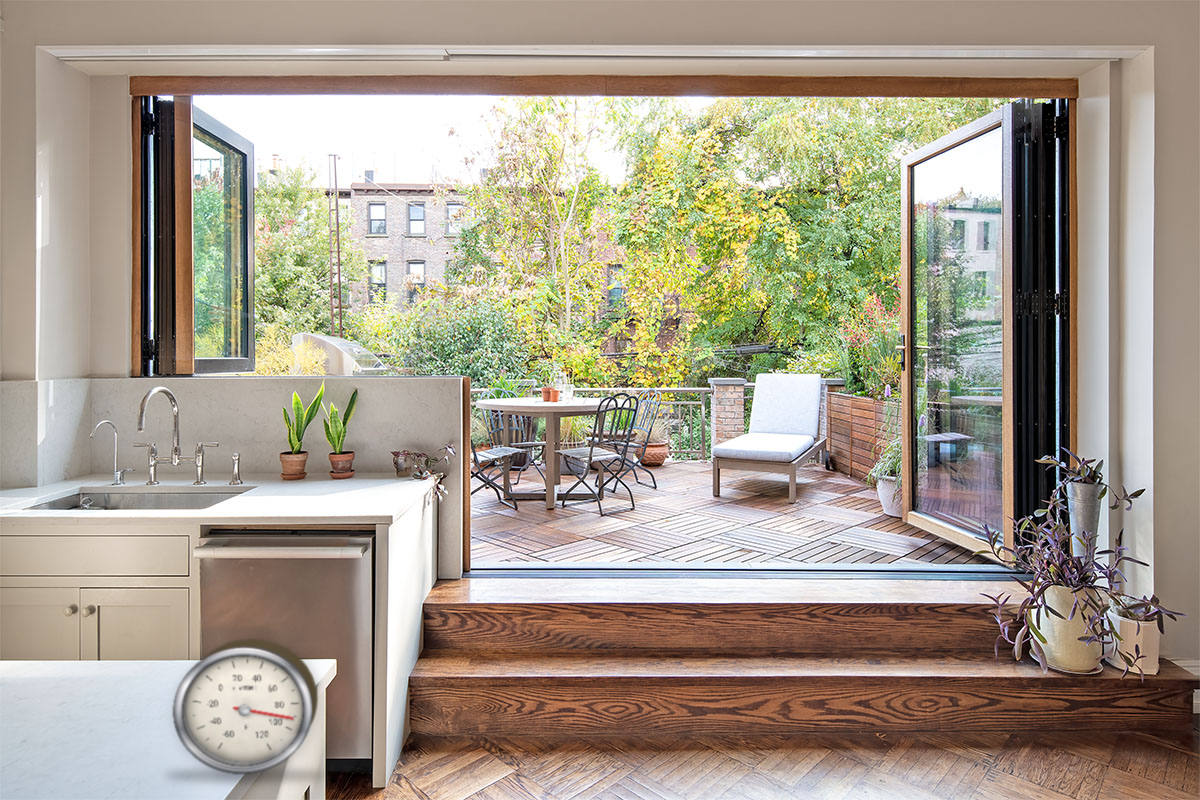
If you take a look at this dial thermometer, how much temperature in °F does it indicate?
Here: 90 °F
